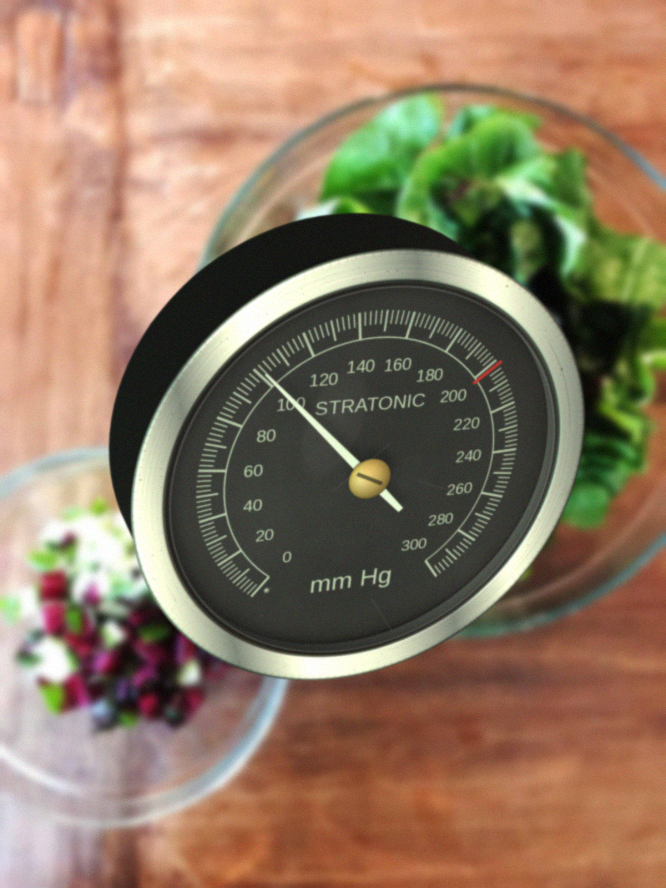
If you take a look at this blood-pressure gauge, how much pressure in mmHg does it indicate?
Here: 102 mmHg
